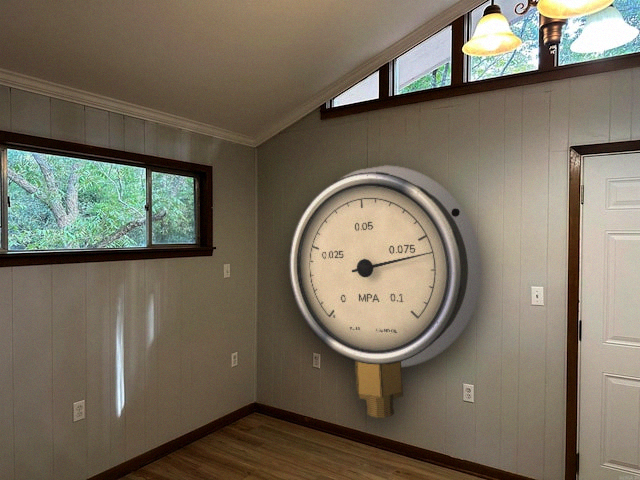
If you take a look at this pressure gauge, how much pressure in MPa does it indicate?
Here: 0.08 MPa
